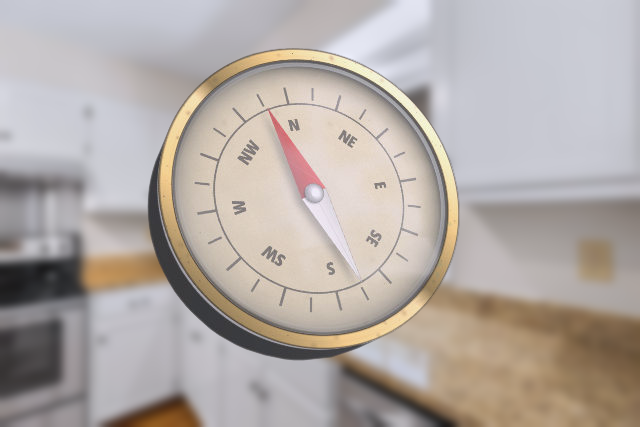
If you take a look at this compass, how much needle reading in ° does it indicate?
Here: 345 °
